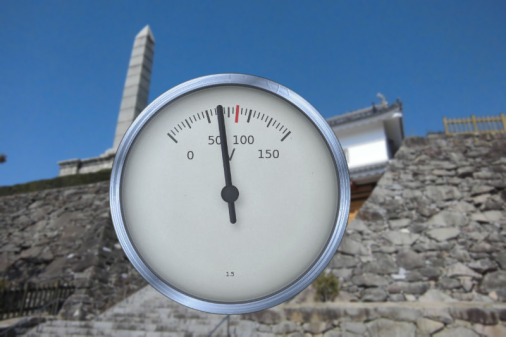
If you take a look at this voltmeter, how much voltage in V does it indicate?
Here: 65 V
